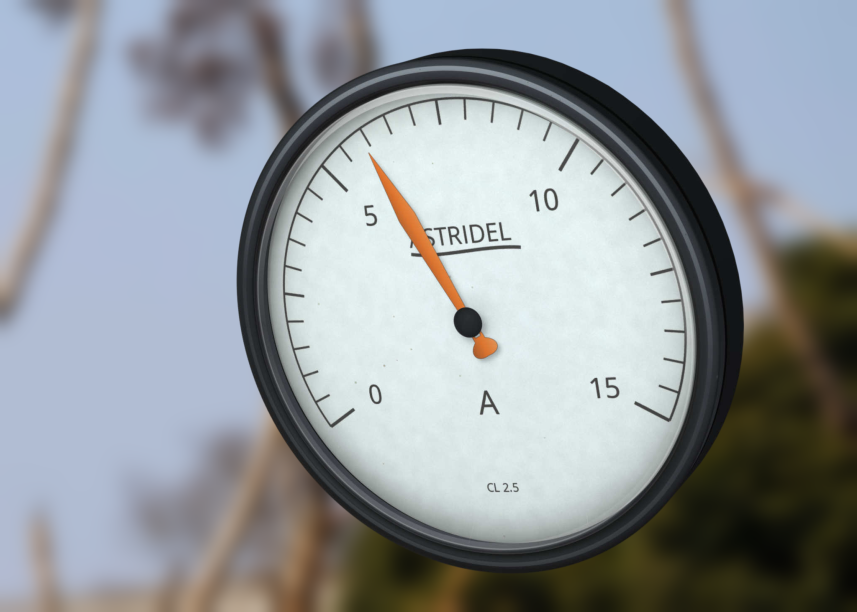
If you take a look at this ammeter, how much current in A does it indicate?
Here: 6 A
